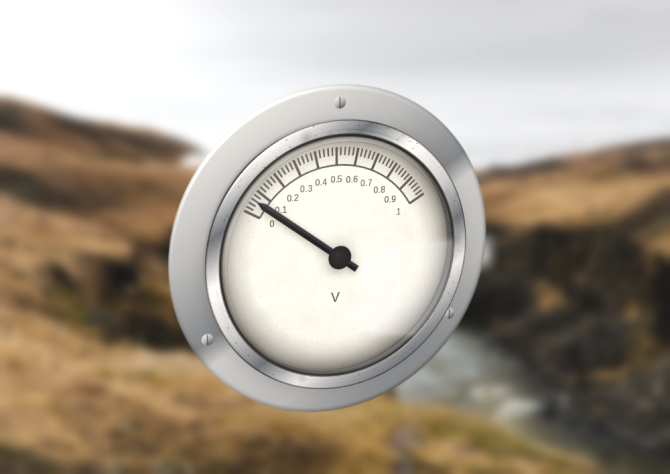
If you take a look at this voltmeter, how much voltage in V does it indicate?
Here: 0.06 V
